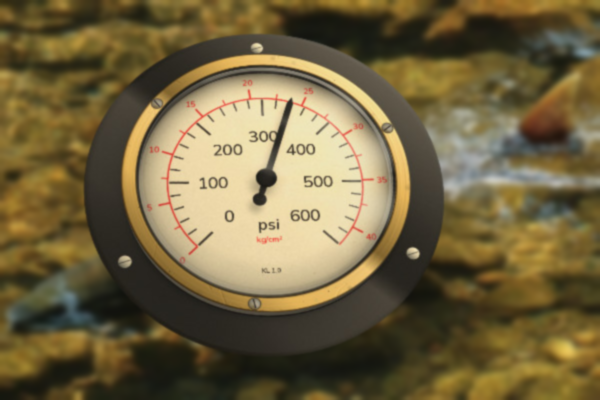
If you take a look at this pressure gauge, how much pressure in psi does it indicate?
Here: 340 psi
